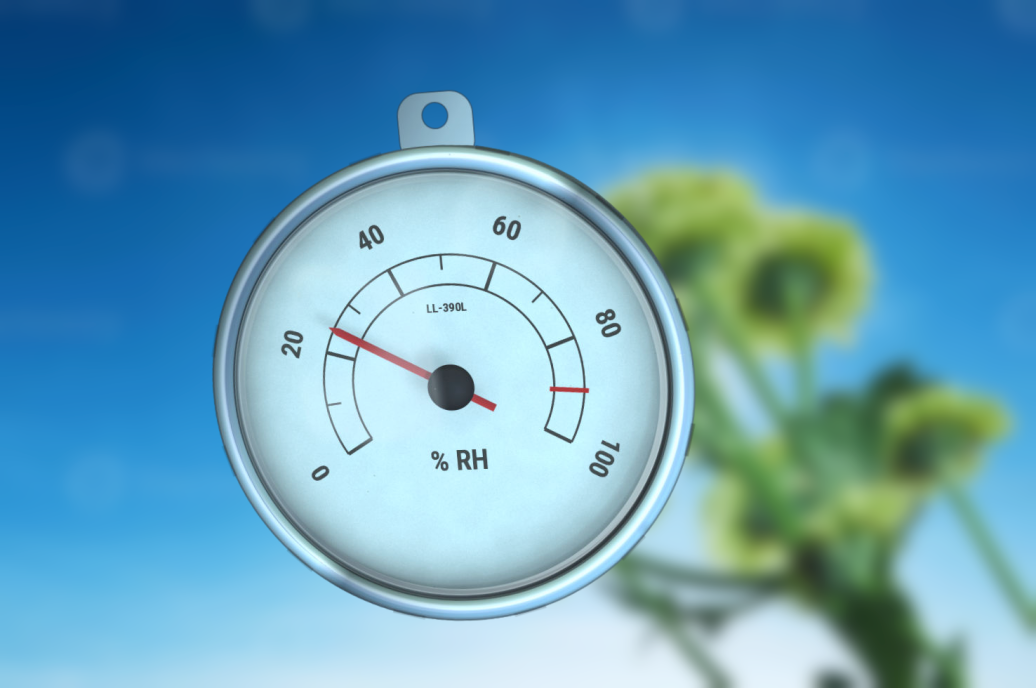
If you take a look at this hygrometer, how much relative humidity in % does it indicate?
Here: 25 %
